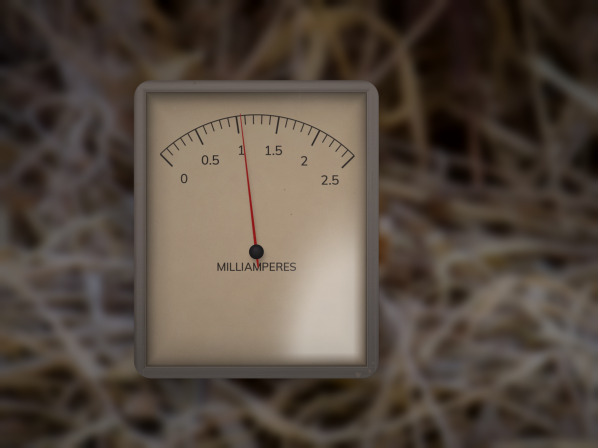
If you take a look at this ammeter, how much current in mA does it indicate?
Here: 1.05 mA
